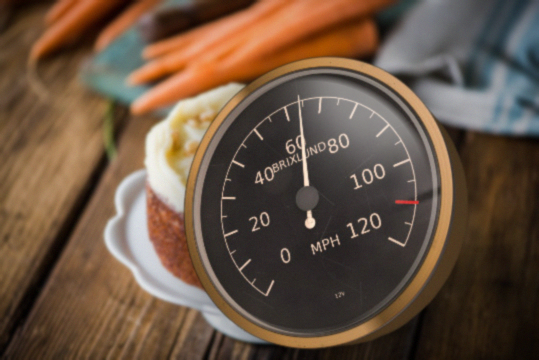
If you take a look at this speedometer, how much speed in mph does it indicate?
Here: 65 mph
